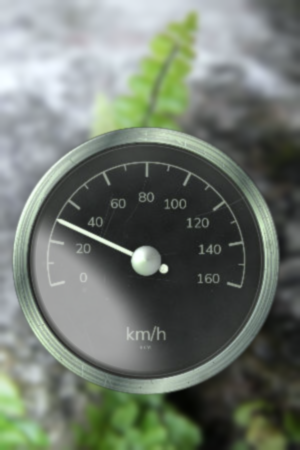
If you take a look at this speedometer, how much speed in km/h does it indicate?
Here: 30 km/h
